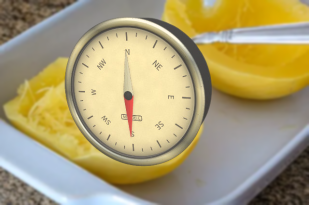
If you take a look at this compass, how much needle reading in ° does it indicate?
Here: 180 °
